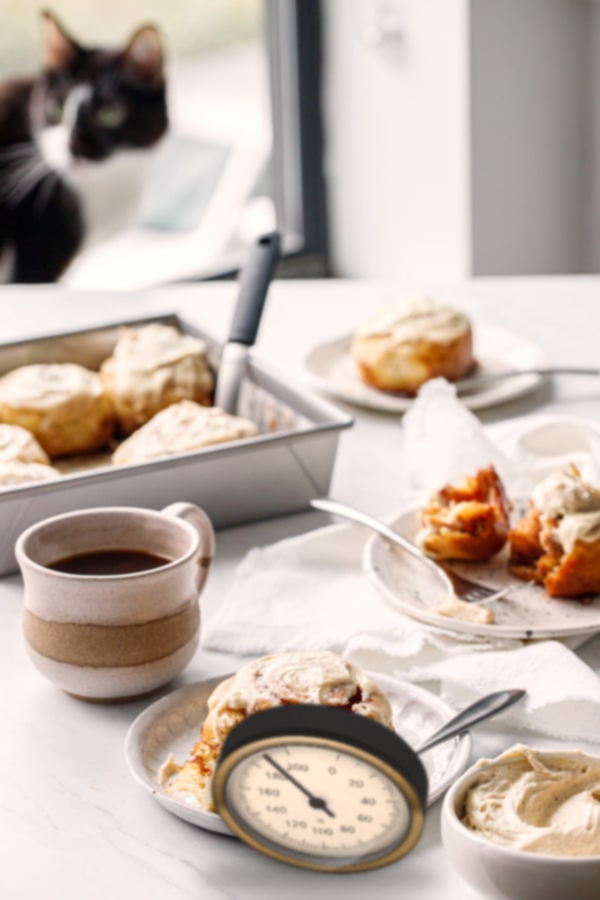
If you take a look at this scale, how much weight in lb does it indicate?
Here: 190 lb
